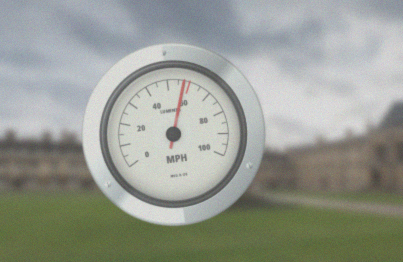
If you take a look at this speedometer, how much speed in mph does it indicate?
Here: 57.5 mph
